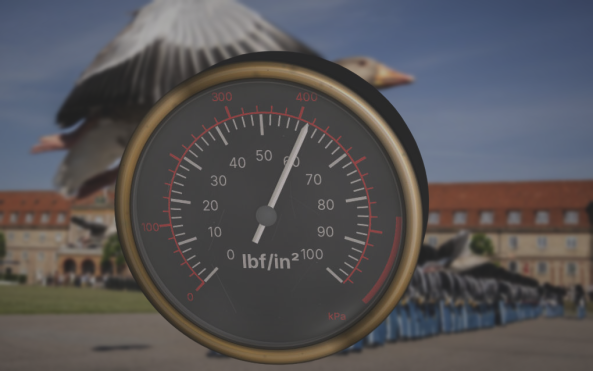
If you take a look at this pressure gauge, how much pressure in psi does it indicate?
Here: 60 psi
